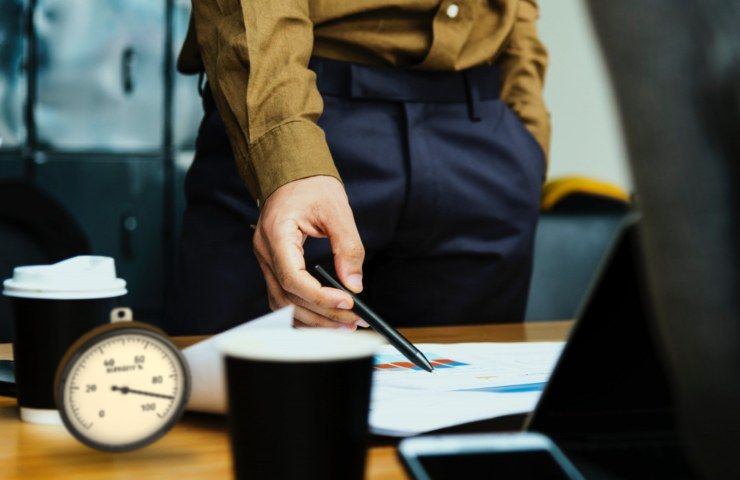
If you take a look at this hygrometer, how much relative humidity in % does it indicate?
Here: 90 %
